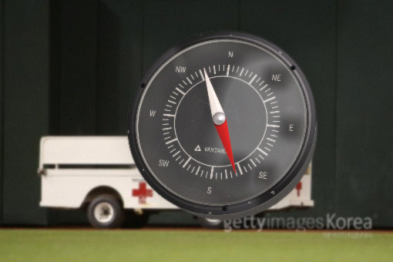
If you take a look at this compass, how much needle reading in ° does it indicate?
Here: 155 °
